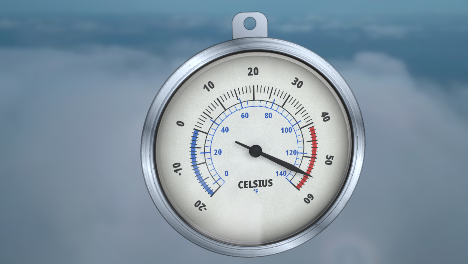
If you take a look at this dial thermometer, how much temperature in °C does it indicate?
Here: 55 °C
